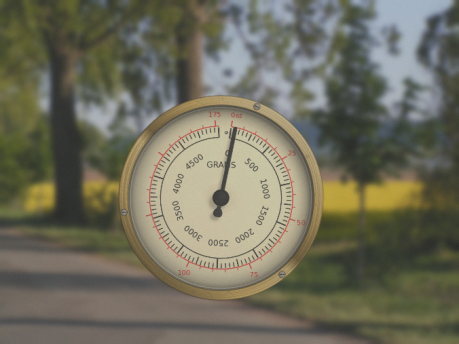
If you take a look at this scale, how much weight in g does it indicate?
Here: 50 g
